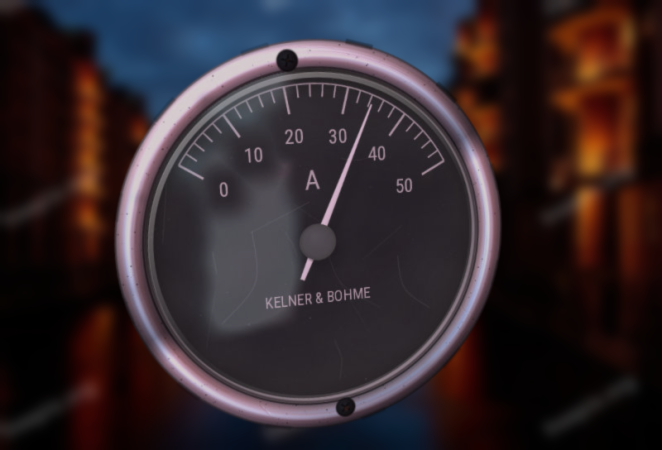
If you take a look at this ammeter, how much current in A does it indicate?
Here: 34 A
